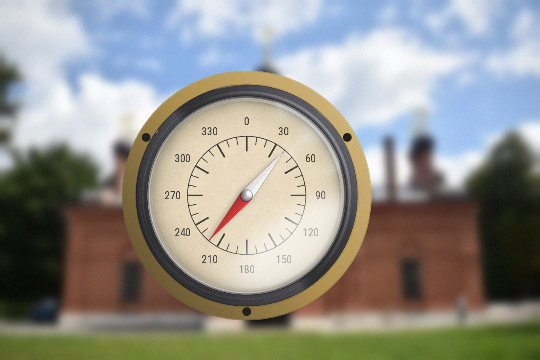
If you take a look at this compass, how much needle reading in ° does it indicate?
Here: 220 °
